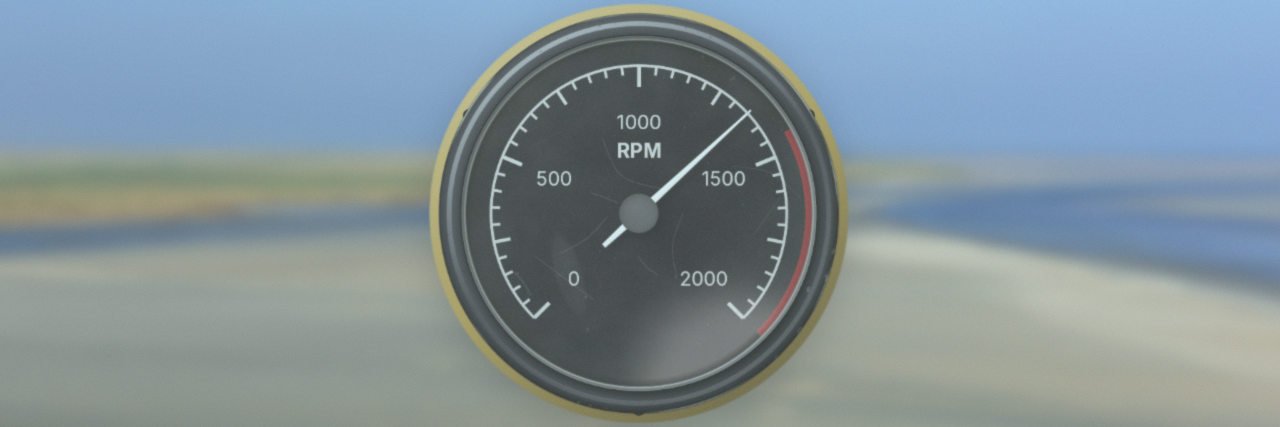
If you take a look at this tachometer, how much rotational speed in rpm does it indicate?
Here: 1350 rpm
